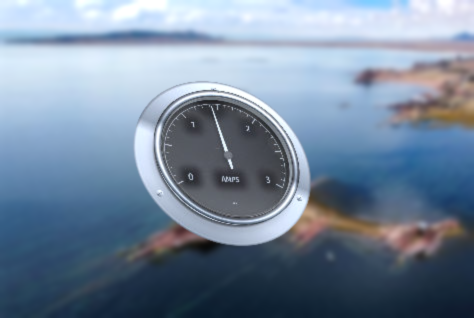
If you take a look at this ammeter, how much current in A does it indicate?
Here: 1.4 A
